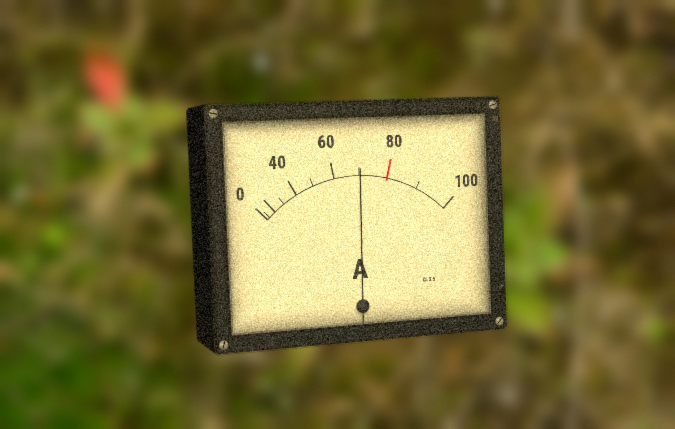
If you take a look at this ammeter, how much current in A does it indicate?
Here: 70 A
